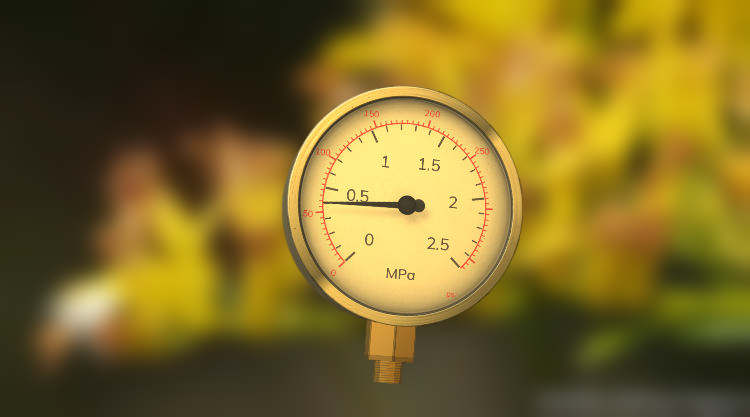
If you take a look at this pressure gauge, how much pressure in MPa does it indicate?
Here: 0.4 MPa
